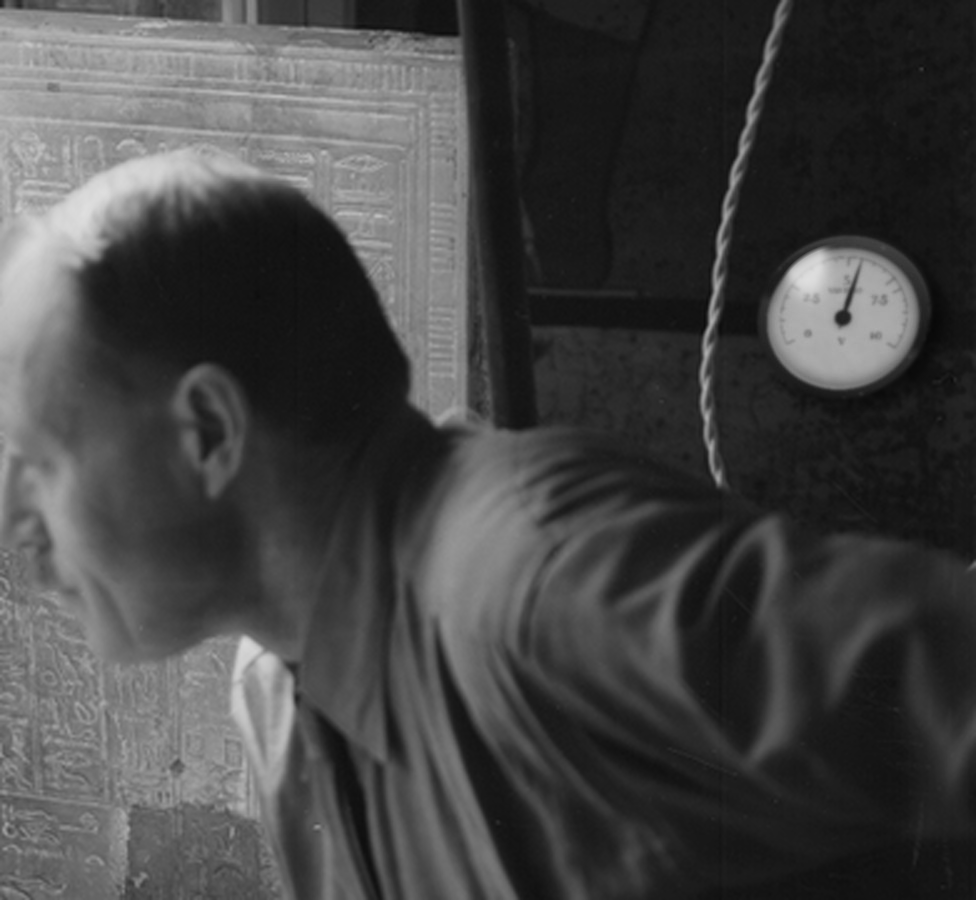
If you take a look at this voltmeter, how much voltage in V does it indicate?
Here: 5.5 V
